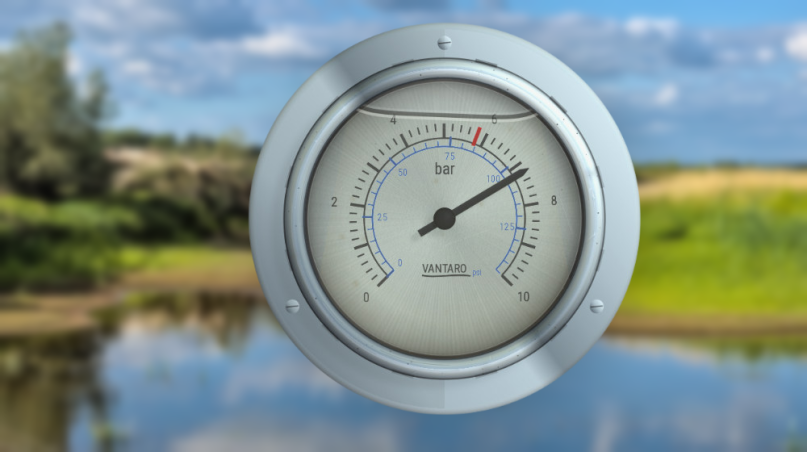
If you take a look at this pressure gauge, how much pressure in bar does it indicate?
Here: 7.2 bar
